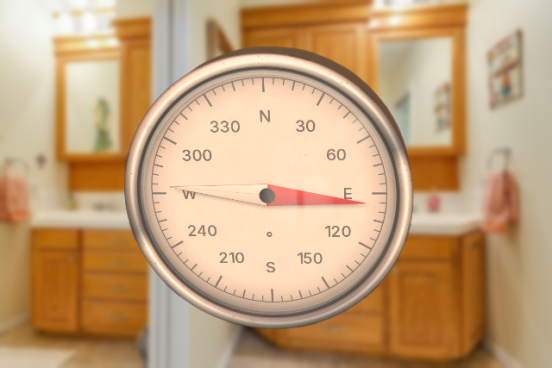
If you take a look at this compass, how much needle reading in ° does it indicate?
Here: 95 °
